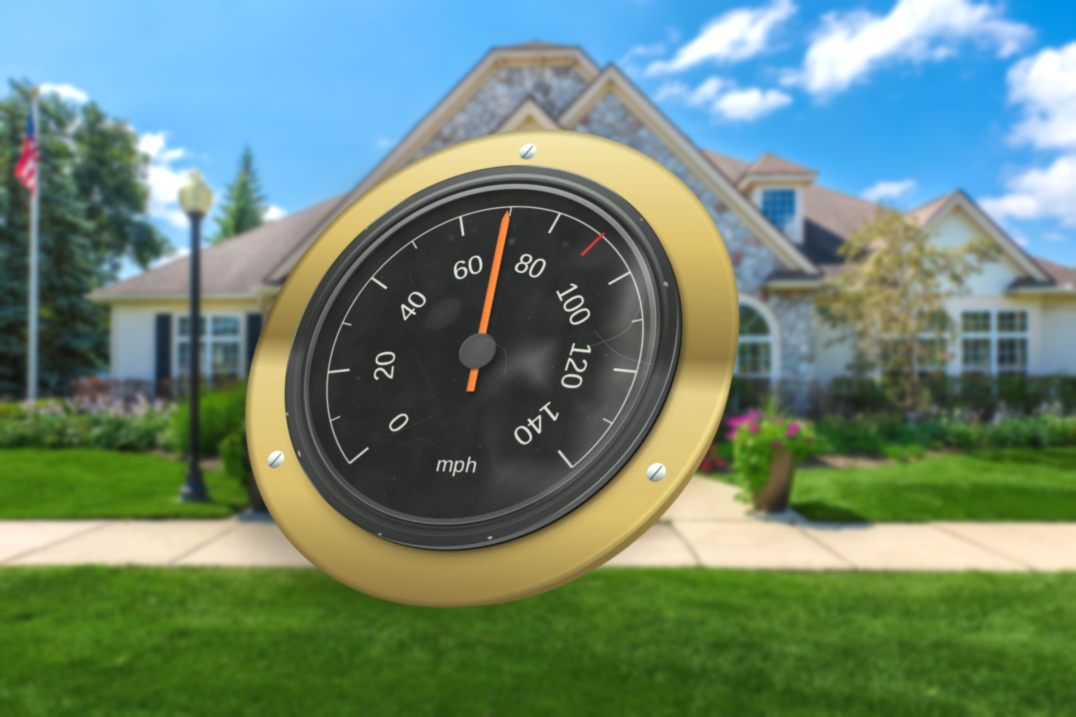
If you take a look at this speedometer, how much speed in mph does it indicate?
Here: 70 mph
